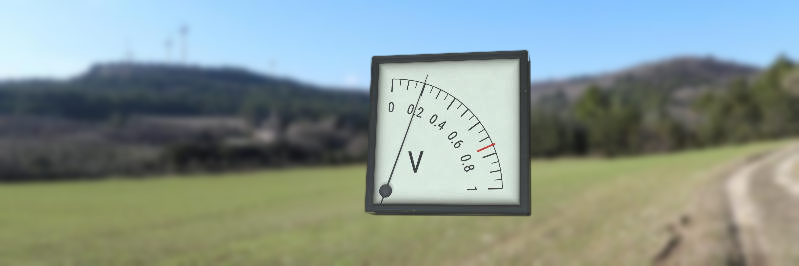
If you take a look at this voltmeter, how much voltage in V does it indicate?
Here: 0.2 V
